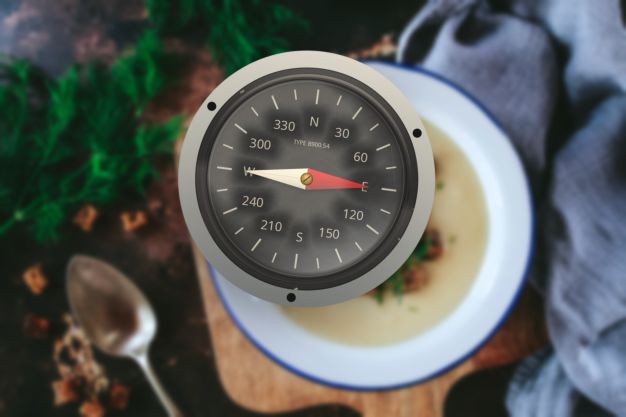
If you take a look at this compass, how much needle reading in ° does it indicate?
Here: 90 °
